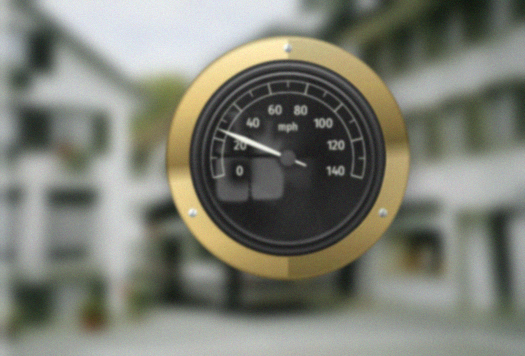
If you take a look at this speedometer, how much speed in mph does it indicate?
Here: 25 mph
